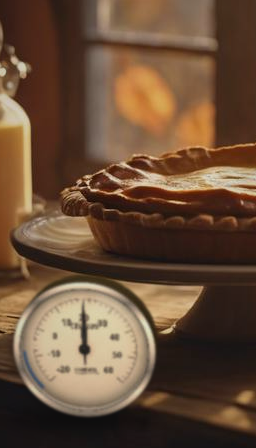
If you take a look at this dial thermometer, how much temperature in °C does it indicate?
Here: 20 °C
